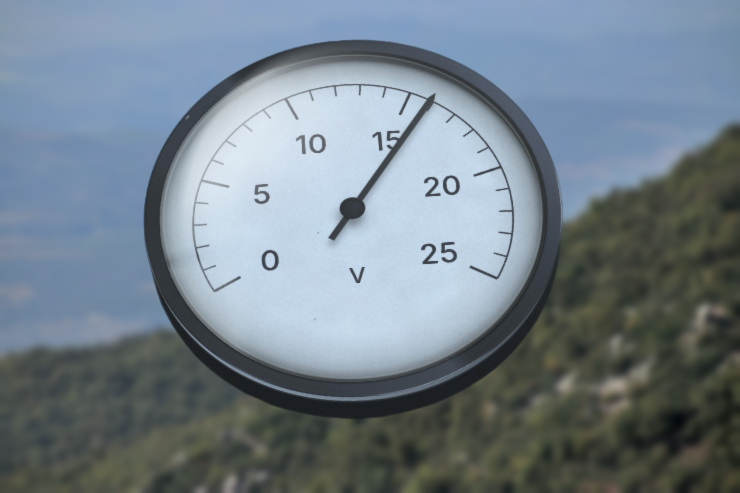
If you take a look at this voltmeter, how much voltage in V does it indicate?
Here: 16 V
